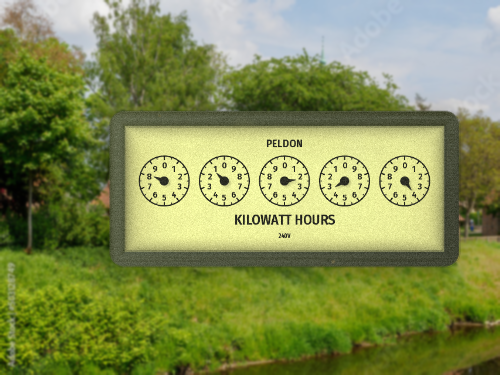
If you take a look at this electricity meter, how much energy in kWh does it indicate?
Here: 81234 kWh
